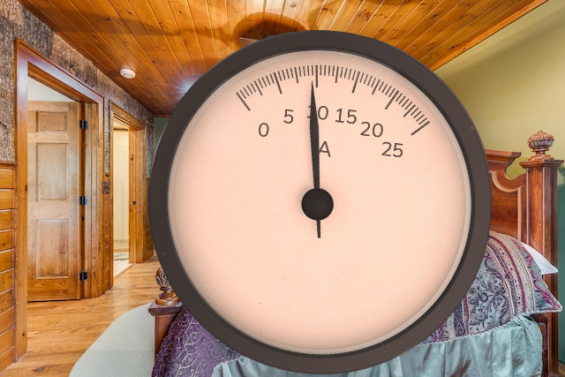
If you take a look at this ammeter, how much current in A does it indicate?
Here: 9.5 A
